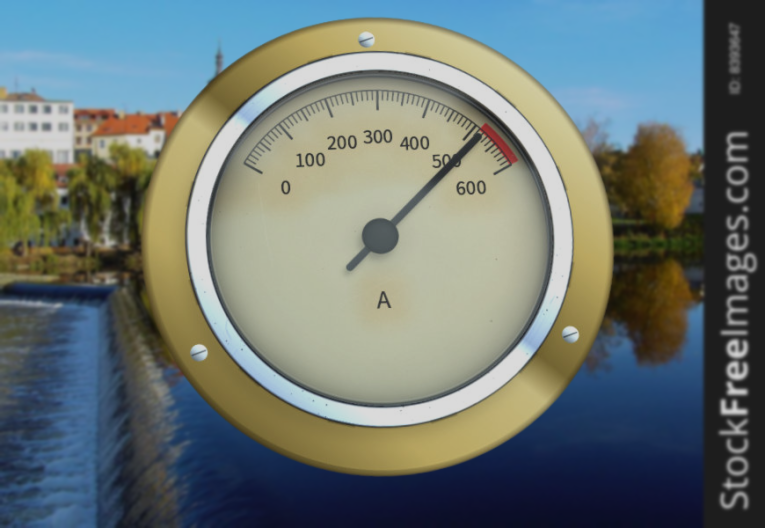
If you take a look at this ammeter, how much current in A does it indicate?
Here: 520 A
